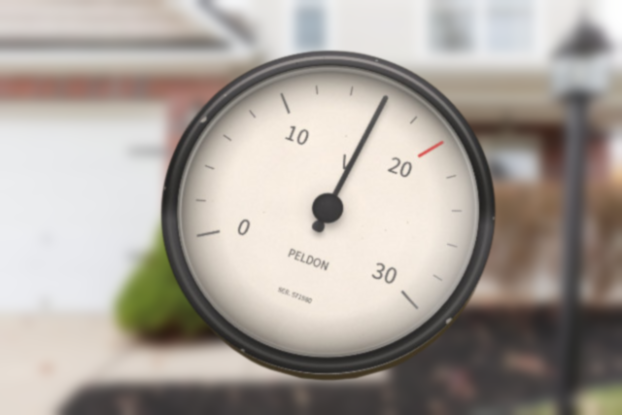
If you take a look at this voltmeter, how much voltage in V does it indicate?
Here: 16 V
